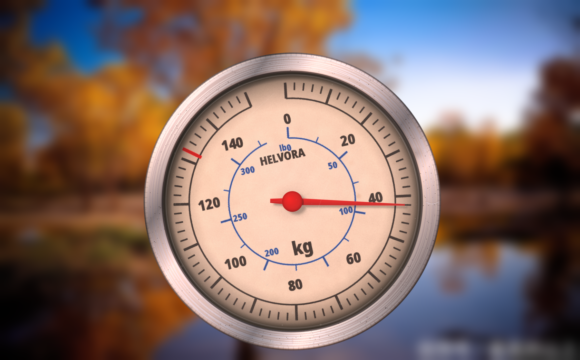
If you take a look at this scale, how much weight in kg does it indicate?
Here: 42 kg
